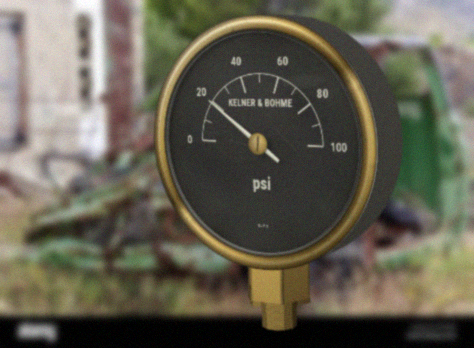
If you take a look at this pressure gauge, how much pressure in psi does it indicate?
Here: 20 psi
